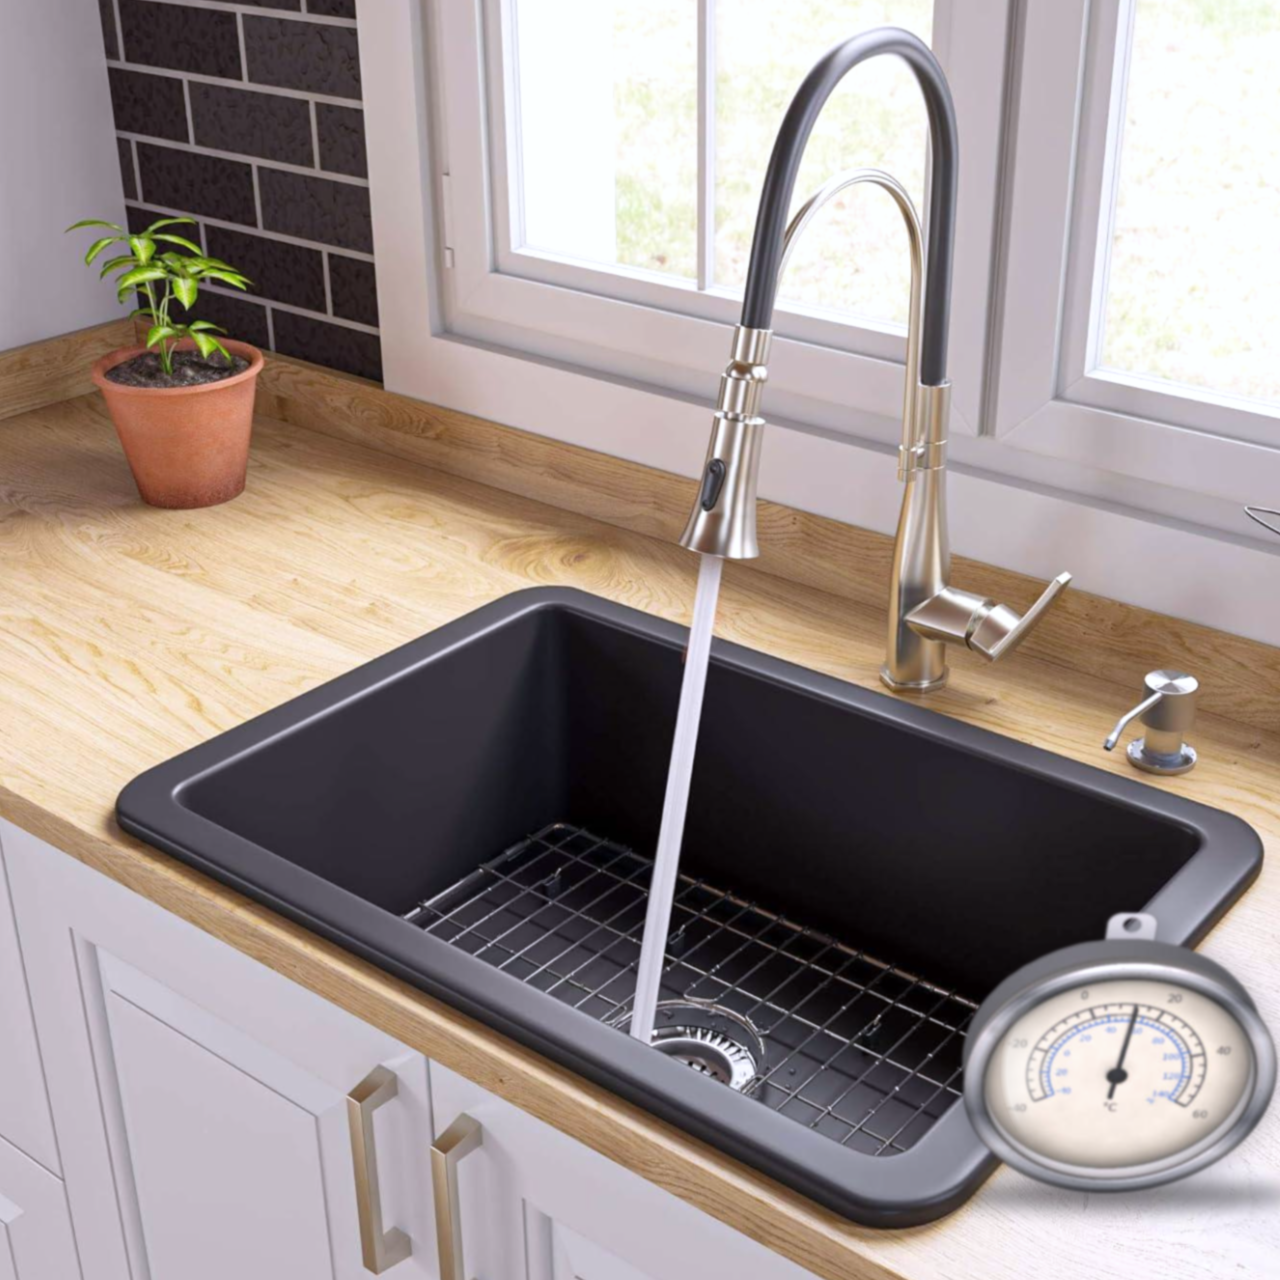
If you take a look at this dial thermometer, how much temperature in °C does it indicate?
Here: 12 °C
